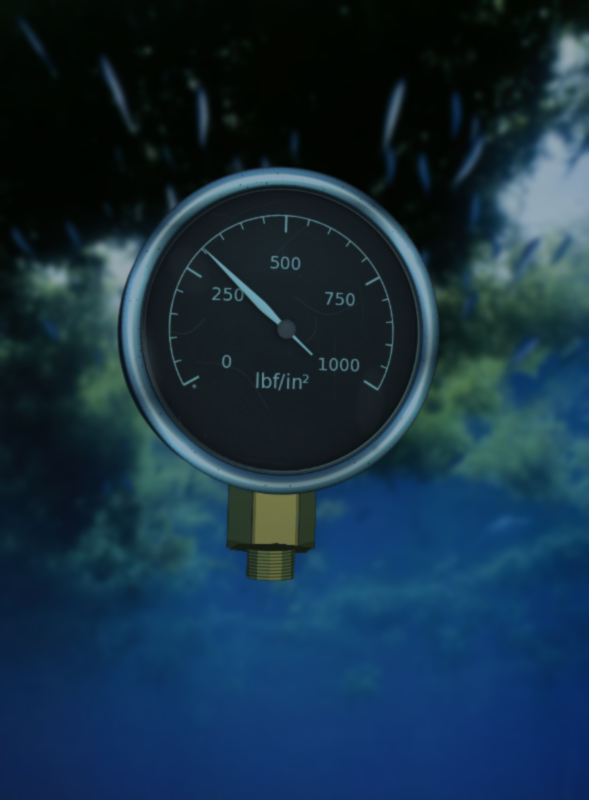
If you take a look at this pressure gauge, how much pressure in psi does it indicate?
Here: 300 psi
